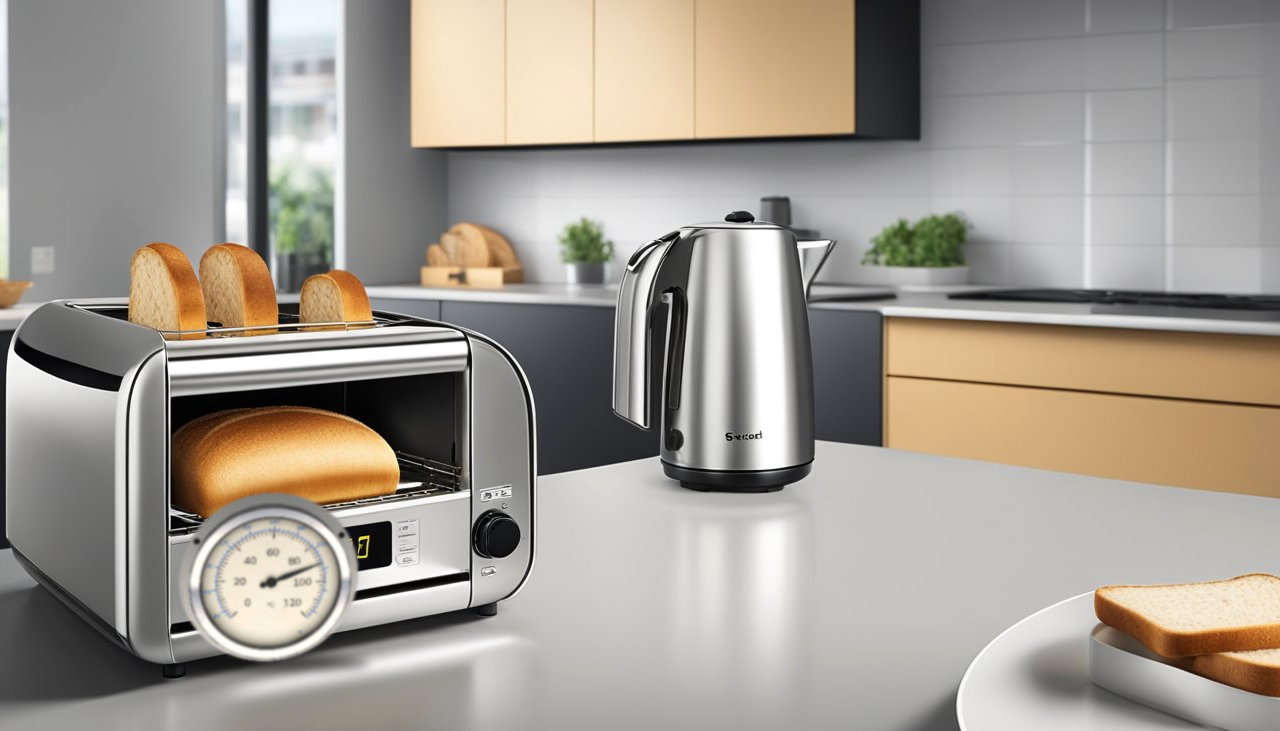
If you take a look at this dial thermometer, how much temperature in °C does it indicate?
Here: 90 °C
